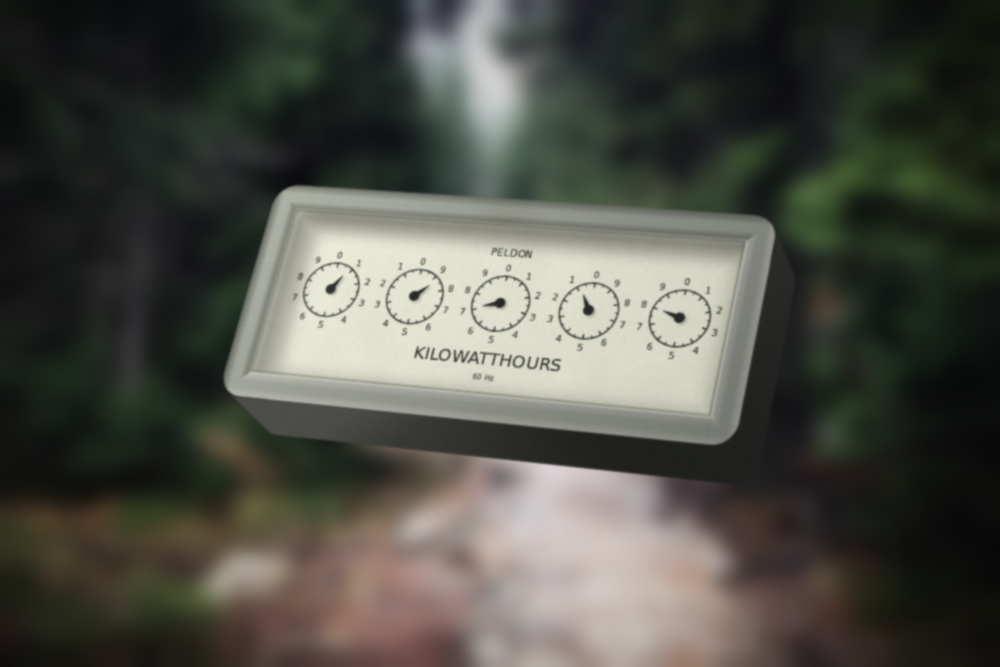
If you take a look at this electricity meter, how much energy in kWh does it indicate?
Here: 8708 kWh
